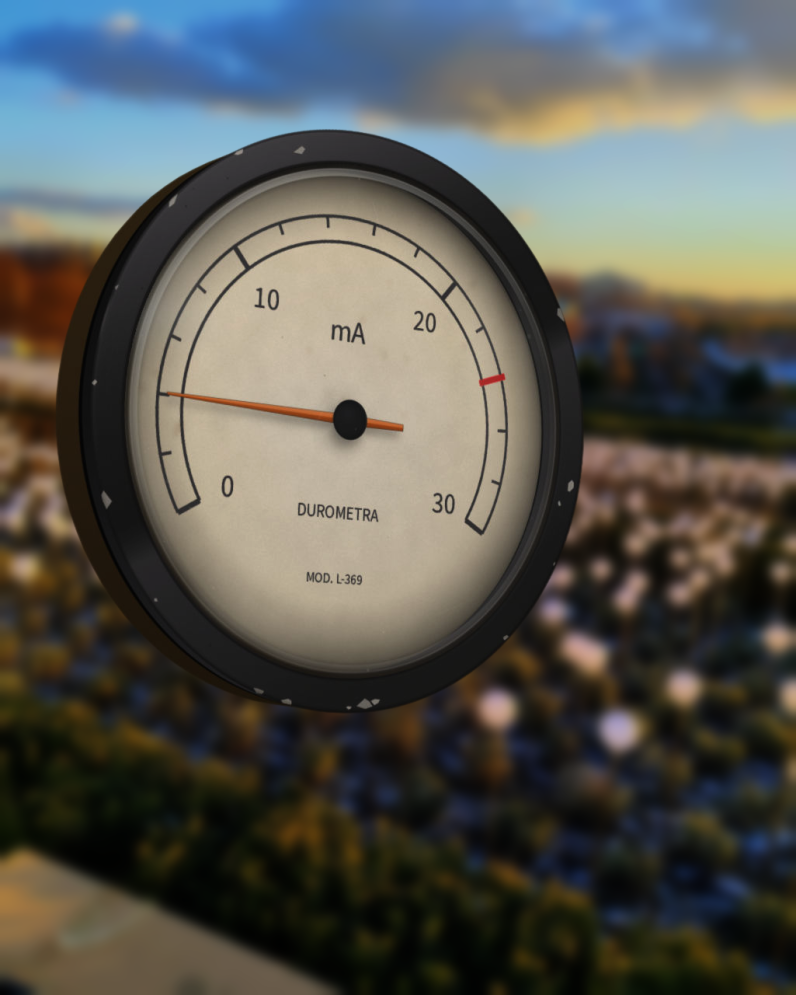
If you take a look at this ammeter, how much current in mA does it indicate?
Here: 4 mA
